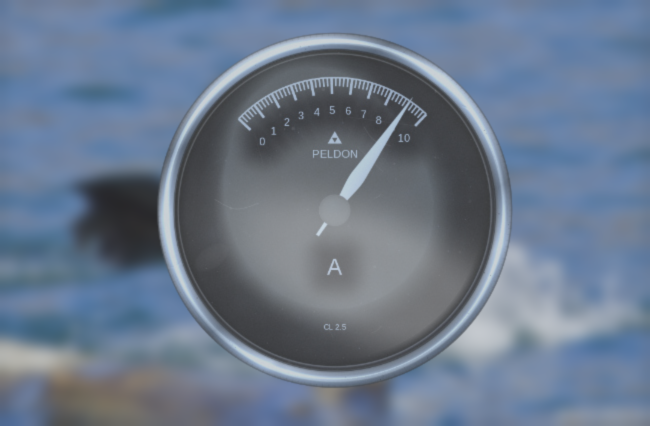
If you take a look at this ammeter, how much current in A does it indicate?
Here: 9 A
